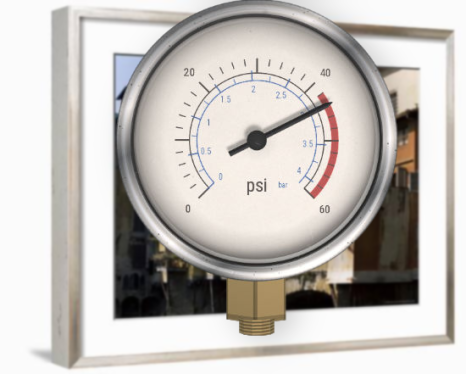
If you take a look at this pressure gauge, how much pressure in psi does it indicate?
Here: 44 psi
